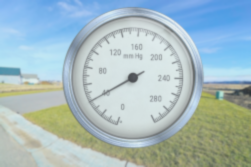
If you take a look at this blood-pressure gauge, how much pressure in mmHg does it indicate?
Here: 40 mmHg
